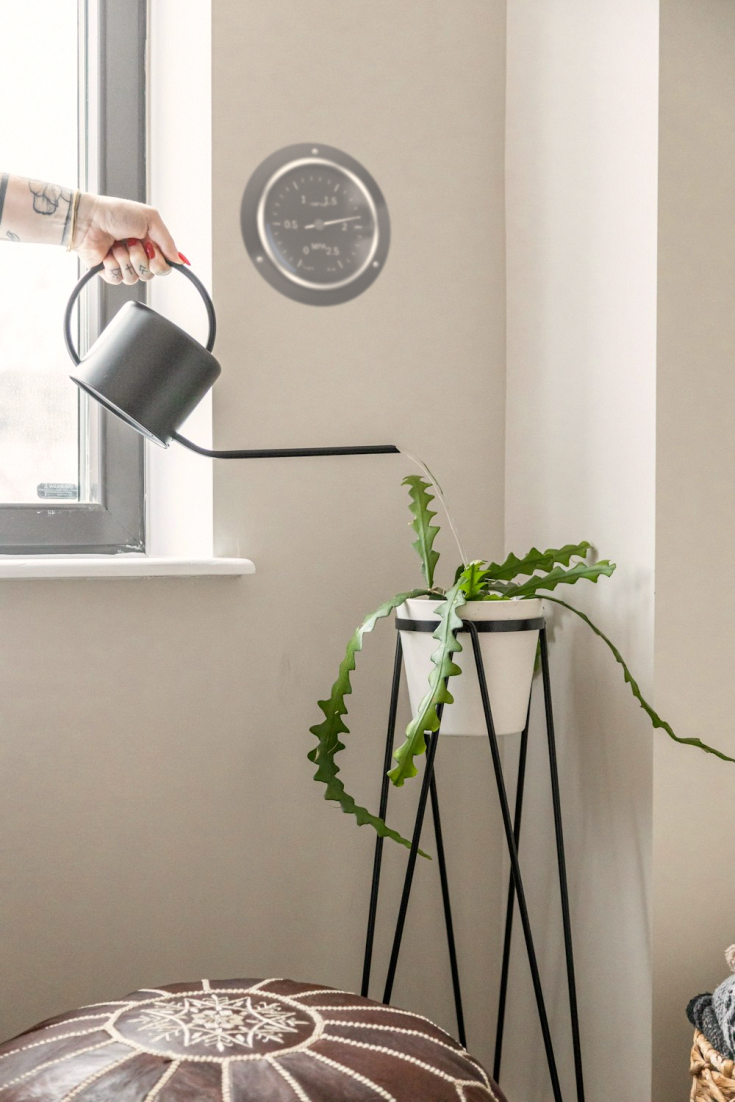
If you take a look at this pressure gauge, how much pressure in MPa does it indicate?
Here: 1.9 MPa
